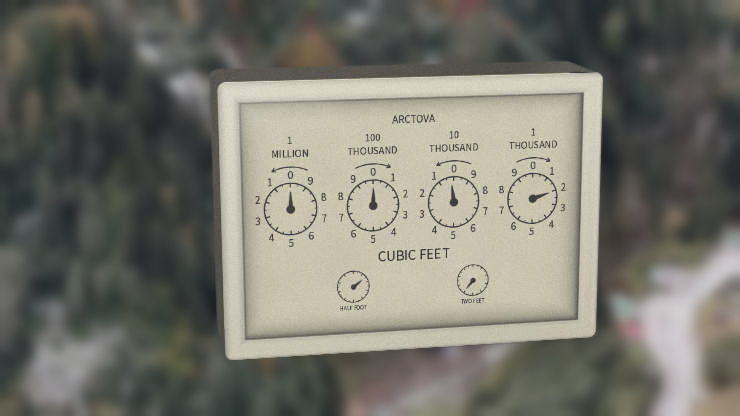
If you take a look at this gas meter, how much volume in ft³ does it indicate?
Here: 200 ft³
